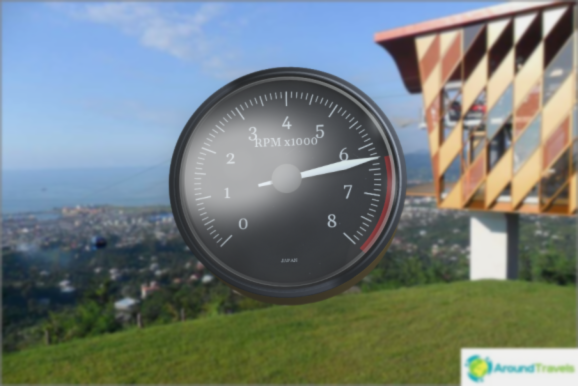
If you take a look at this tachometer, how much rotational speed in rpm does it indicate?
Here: 6300 rpm
